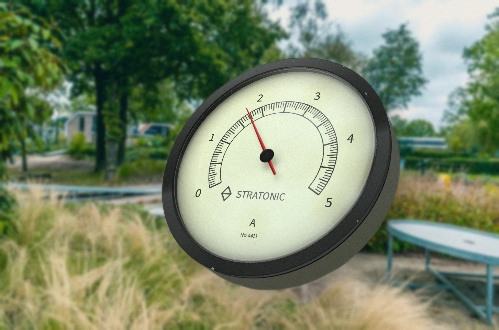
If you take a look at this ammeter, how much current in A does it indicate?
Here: 1.75 A
